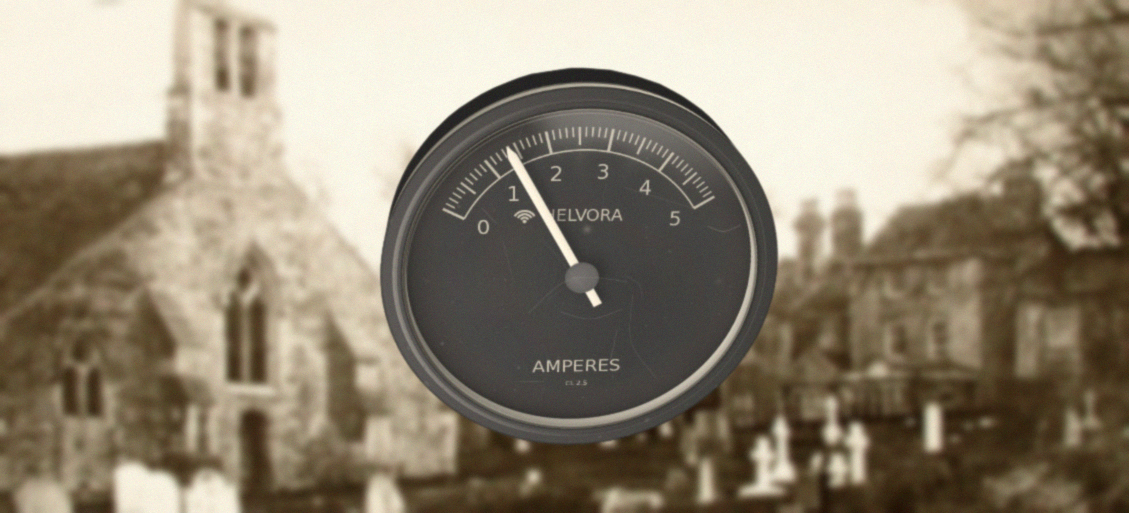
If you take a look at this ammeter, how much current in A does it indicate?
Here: 1.4 A
